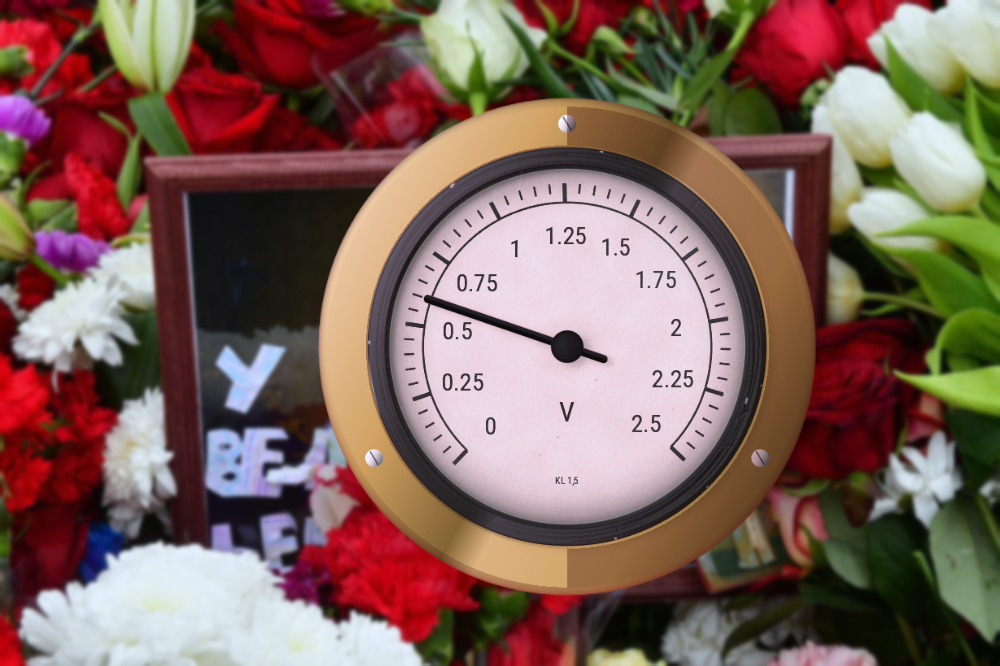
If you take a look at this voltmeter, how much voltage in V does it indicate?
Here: 0.6 V
